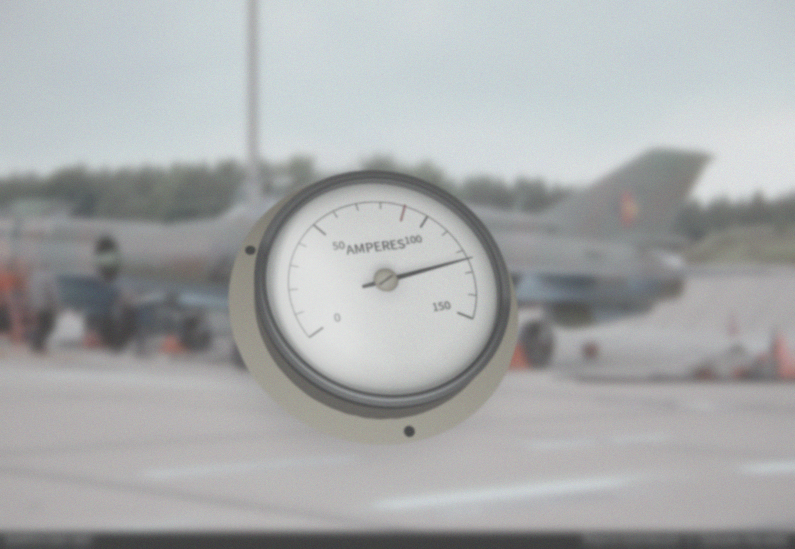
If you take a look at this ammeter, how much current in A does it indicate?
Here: 125 A
